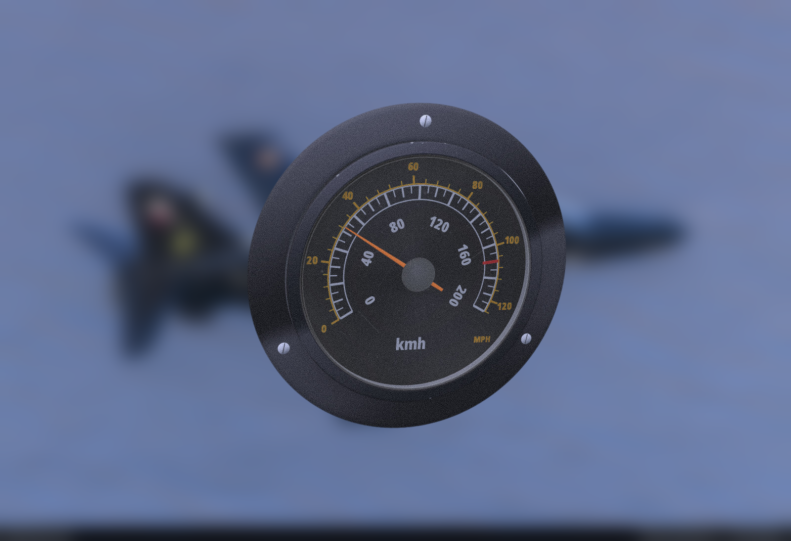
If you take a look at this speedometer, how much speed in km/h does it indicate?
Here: 52.5 km/h
